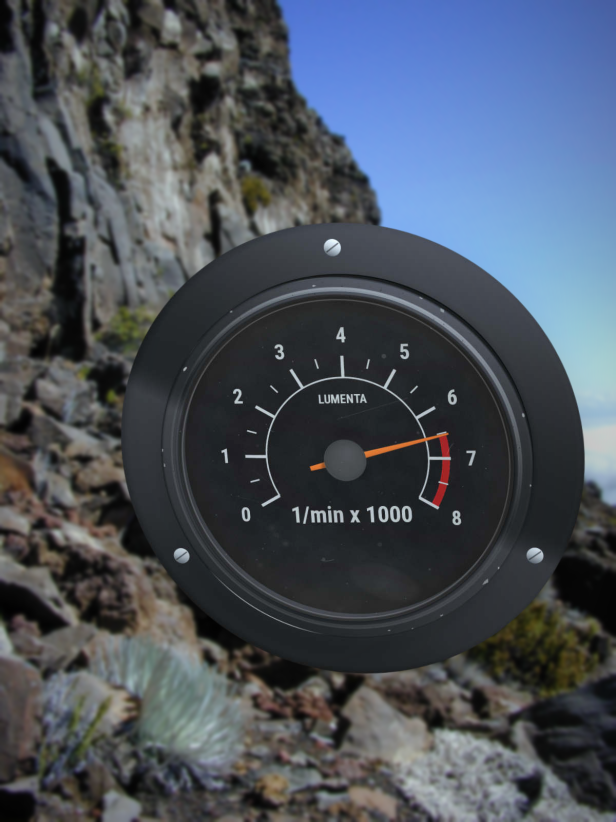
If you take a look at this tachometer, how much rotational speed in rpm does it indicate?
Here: 6500 rpm
